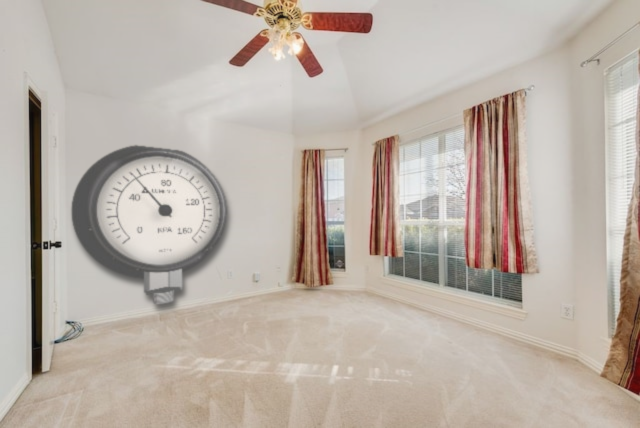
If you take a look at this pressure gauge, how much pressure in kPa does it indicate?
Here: 55 kPa
